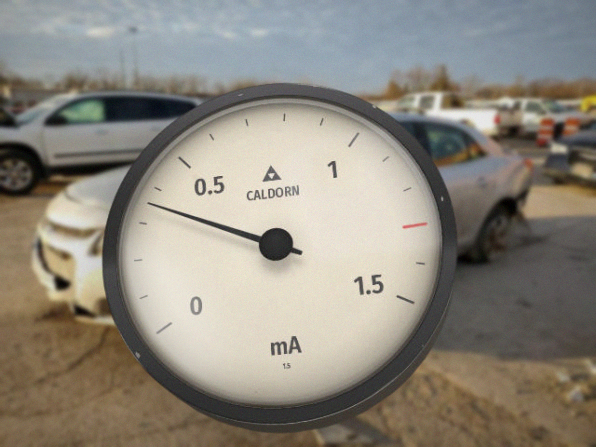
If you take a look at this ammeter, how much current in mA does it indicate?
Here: 0.35 mA
